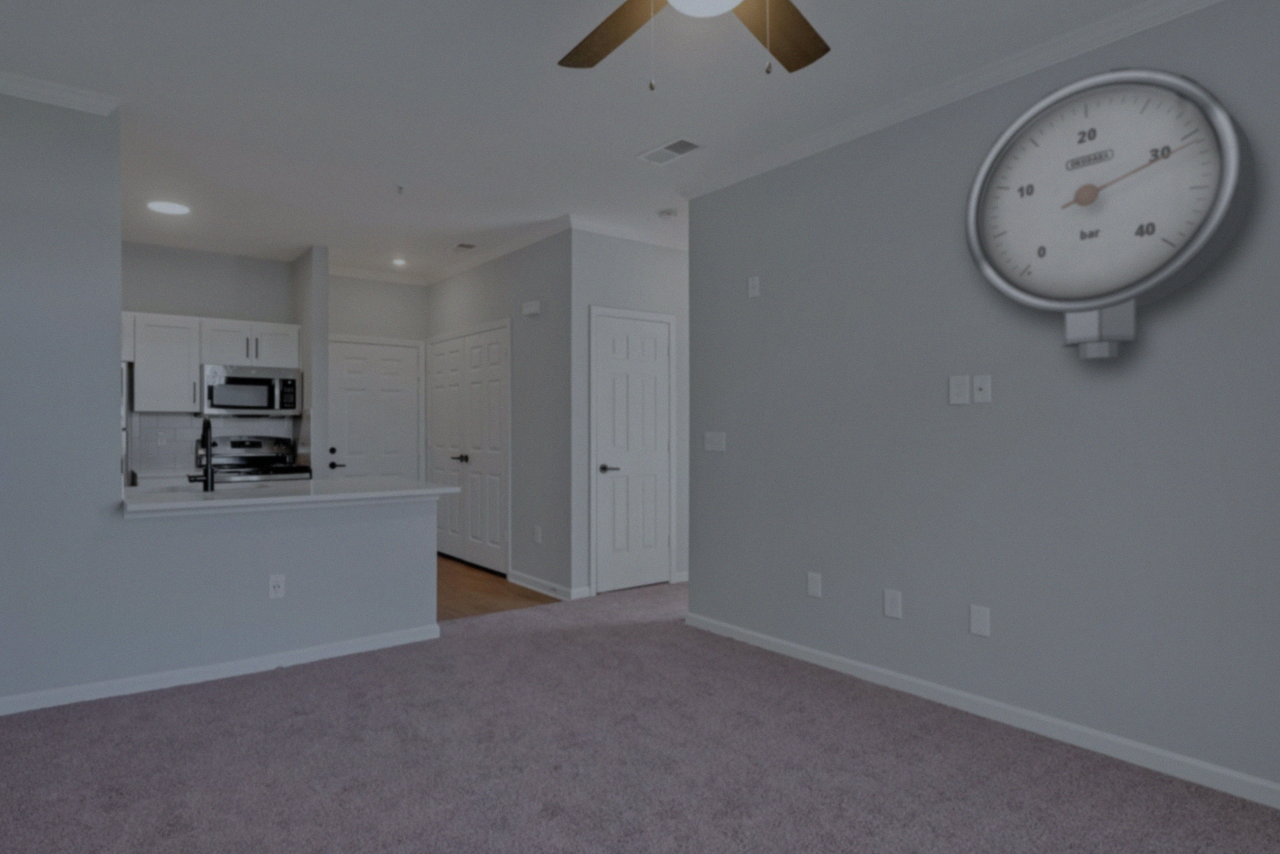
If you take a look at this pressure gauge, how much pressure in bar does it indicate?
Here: 31 bar
